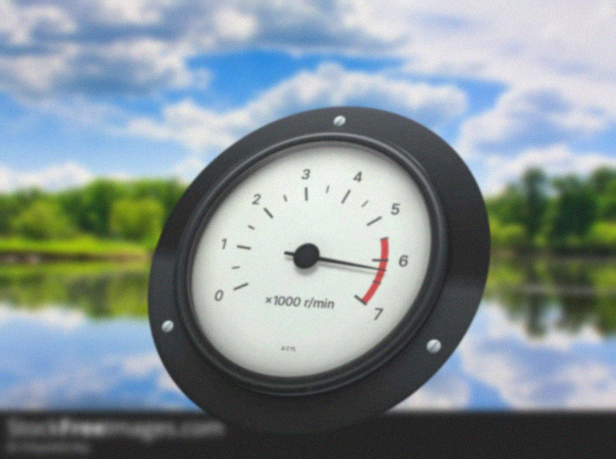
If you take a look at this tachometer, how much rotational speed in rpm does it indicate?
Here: 6250 rpm
